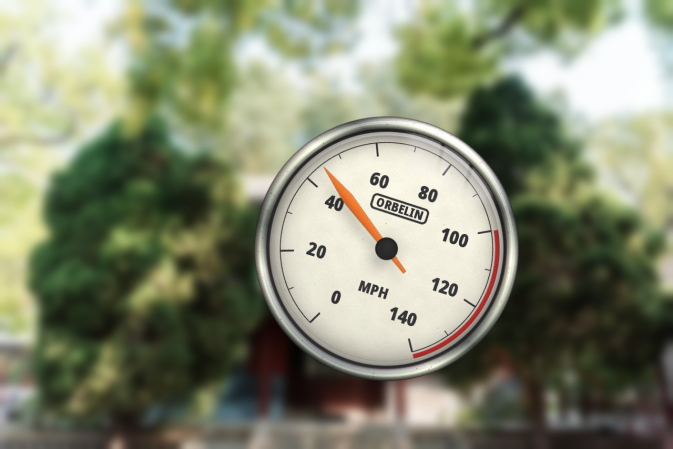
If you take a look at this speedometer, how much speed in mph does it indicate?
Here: 45 mph
